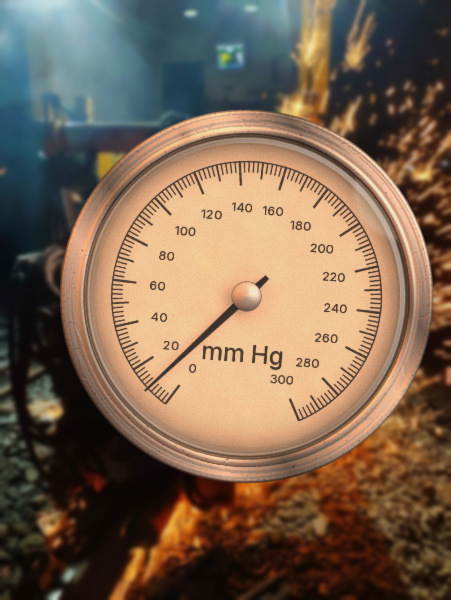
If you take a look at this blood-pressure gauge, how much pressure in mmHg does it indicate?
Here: 10 mmHg
